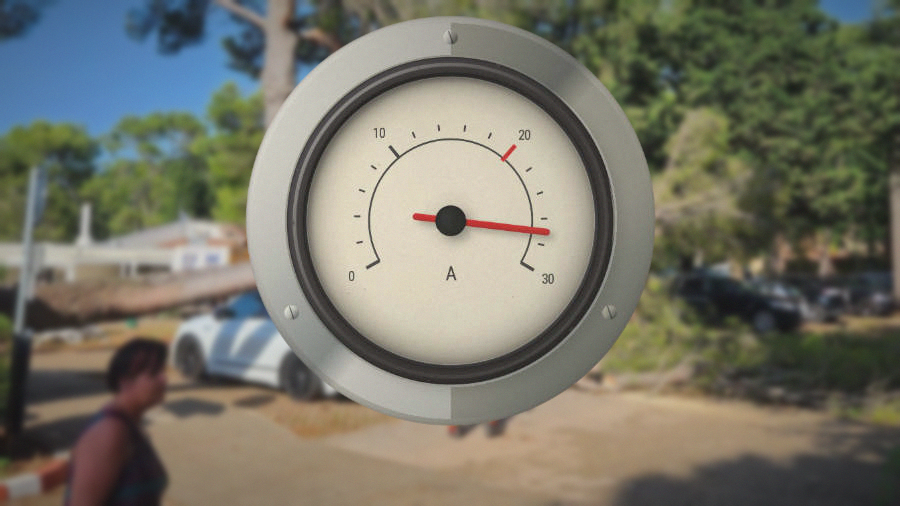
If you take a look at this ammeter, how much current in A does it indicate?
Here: 27 A
